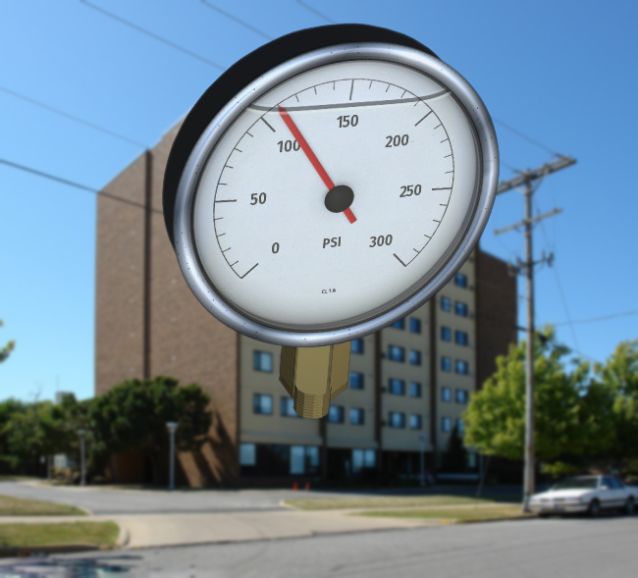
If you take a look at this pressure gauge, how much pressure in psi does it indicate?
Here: 110 psi
